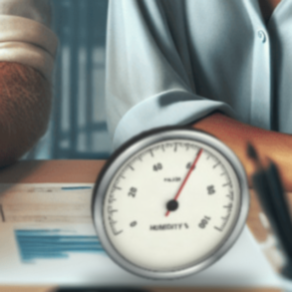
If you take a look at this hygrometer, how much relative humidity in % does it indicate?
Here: 60 %
